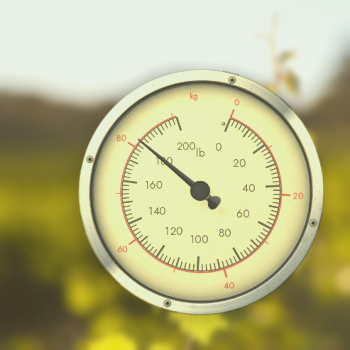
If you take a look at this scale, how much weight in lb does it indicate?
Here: 180 lb
